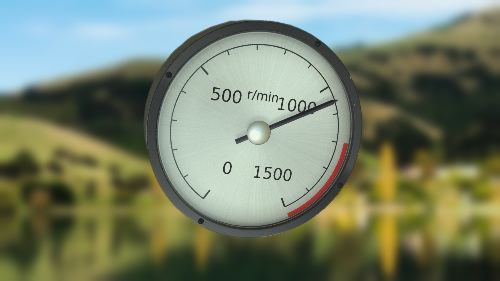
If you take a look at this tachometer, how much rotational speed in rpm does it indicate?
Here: 1050 rpm
